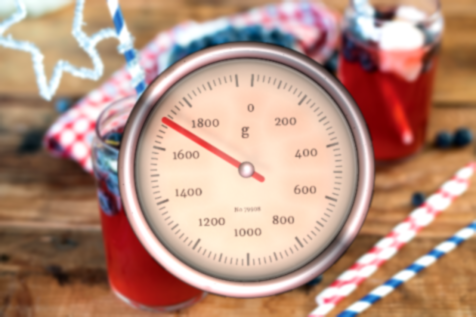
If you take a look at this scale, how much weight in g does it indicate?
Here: 1700 g
